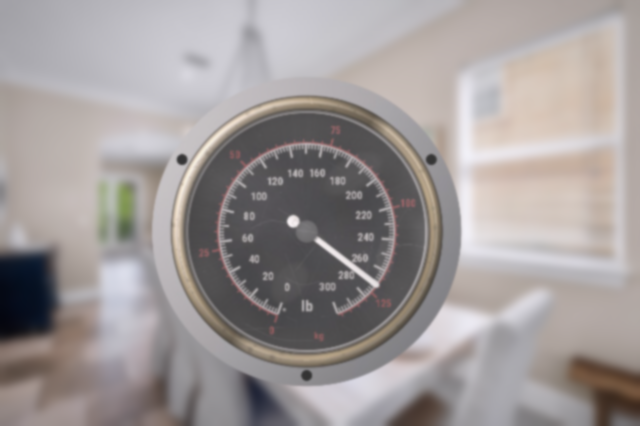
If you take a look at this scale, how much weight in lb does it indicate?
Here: 270 lb
